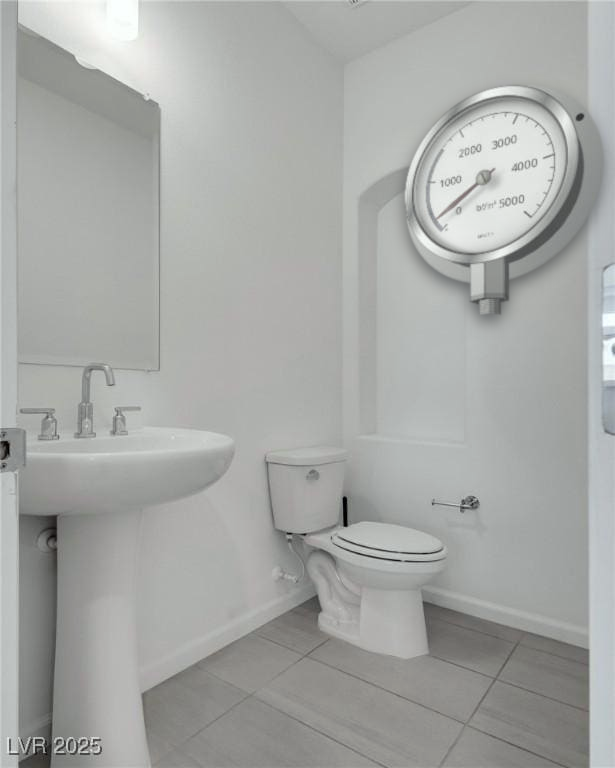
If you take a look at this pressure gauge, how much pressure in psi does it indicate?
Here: 200 psi
